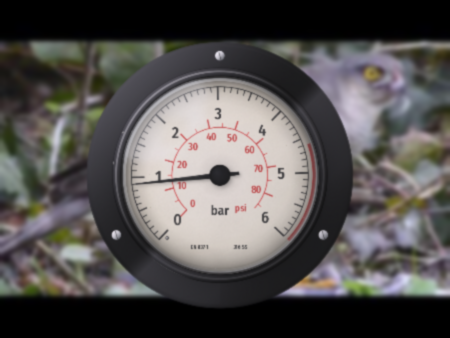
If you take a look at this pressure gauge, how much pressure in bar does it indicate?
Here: 0.9 bar
